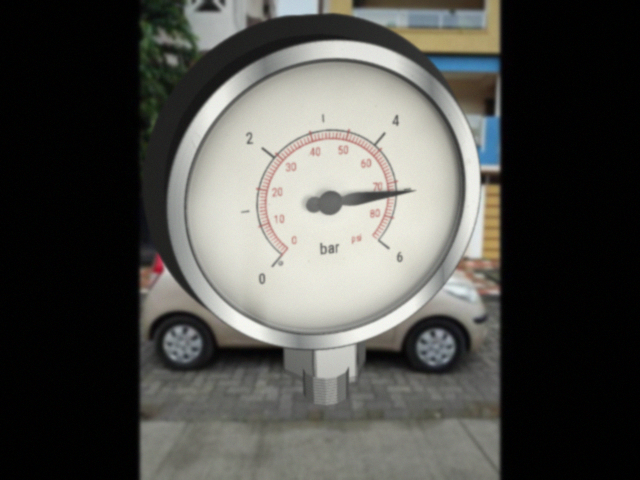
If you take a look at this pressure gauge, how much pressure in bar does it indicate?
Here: 5 bar
